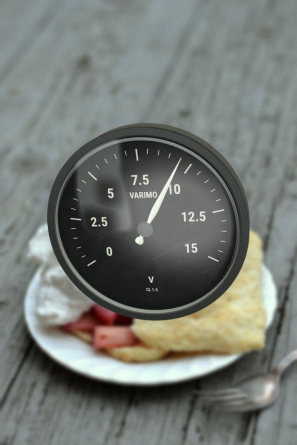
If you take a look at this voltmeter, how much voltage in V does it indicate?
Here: 9.5 V
